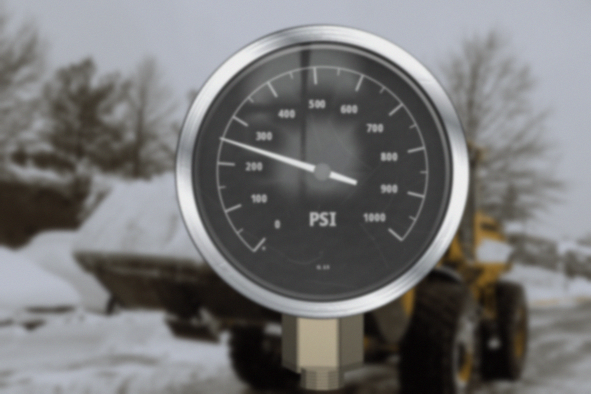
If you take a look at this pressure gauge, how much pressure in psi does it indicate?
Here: 250 psi
